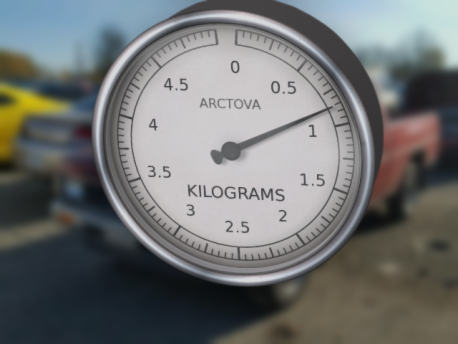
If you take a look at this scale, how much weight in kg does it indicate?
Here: 0.85 kg
